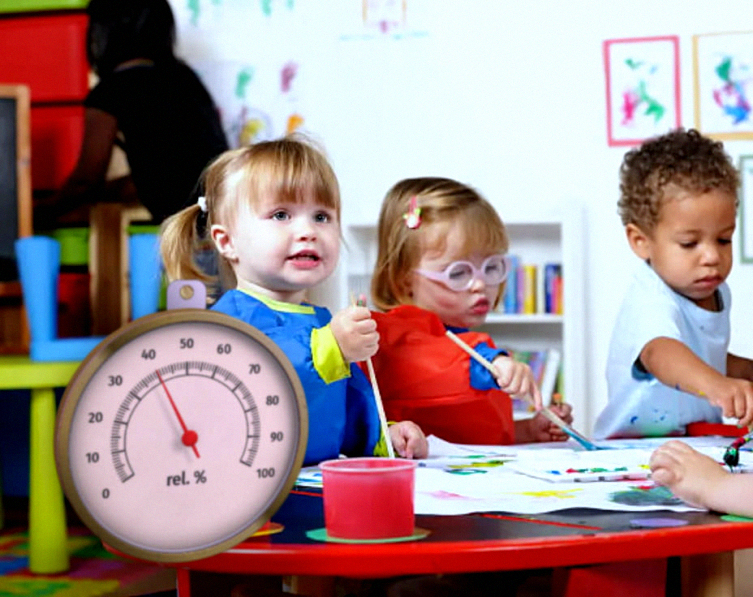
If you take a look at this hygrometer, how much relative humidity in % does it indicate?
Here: 40 %
